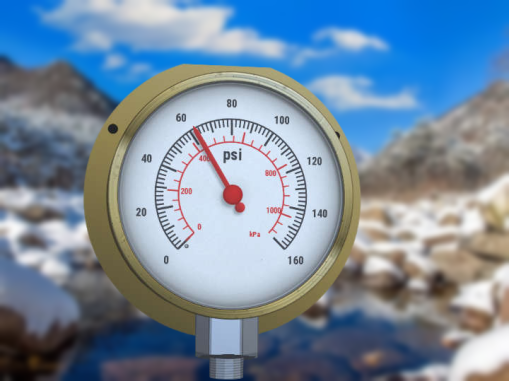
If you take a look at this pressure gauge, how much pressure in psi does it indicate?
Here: 62 psi
